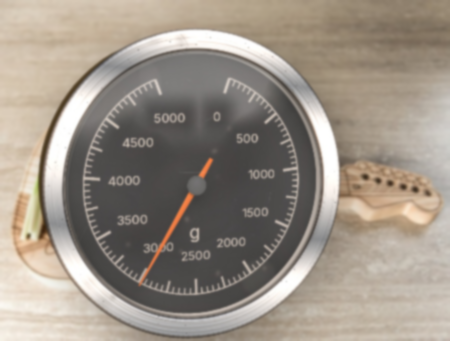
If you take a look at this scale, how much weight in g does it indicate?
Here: 3000 g
